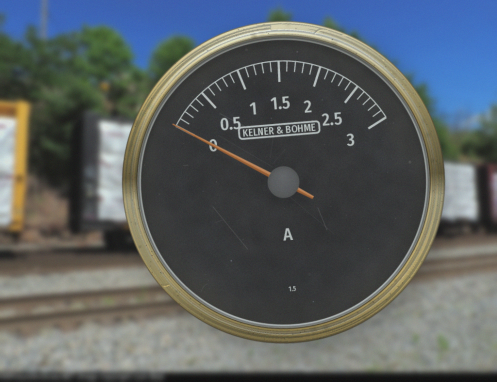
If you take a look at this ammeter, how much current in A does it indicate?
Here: 0 A
